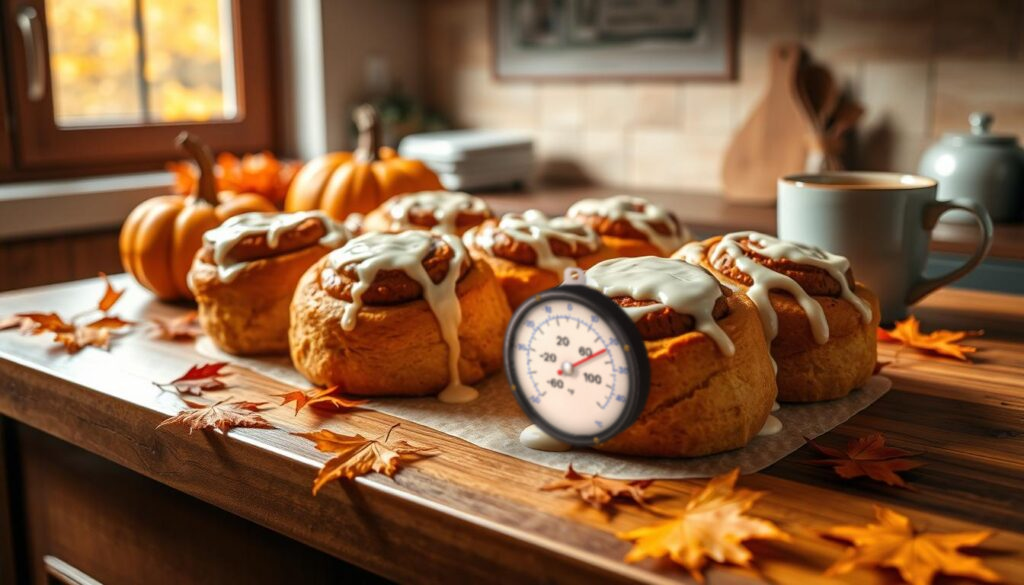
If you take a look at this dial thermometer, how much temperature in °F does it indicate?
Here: 70 °F
